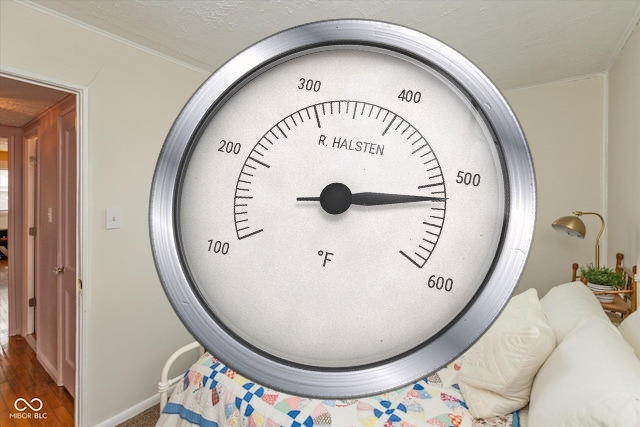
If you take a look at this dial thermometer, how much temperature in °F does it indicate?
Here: 520 °F
